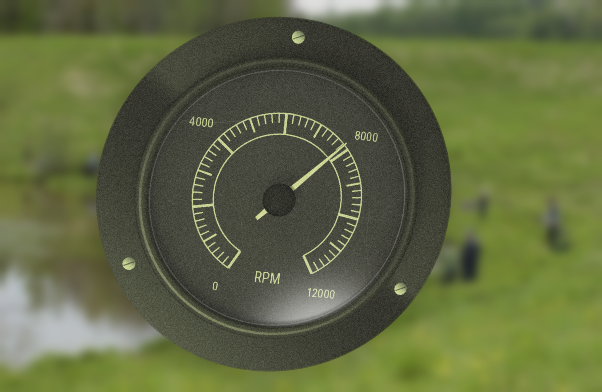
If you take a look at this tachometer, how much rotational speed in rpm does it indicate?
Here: 7800 rpm
